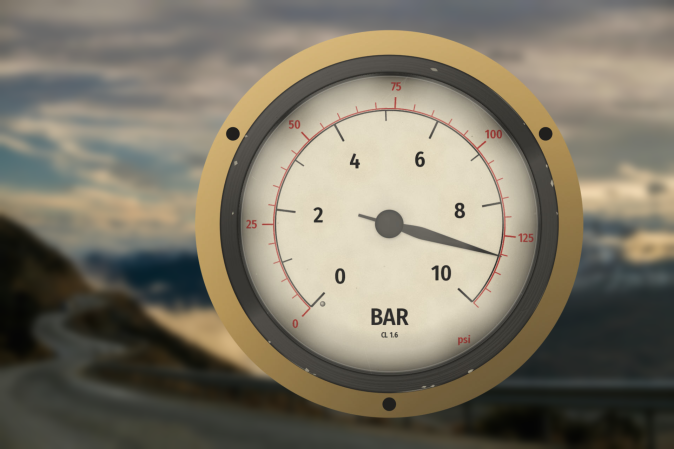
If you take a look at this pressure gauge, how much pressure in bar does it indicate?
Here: 9 bar
